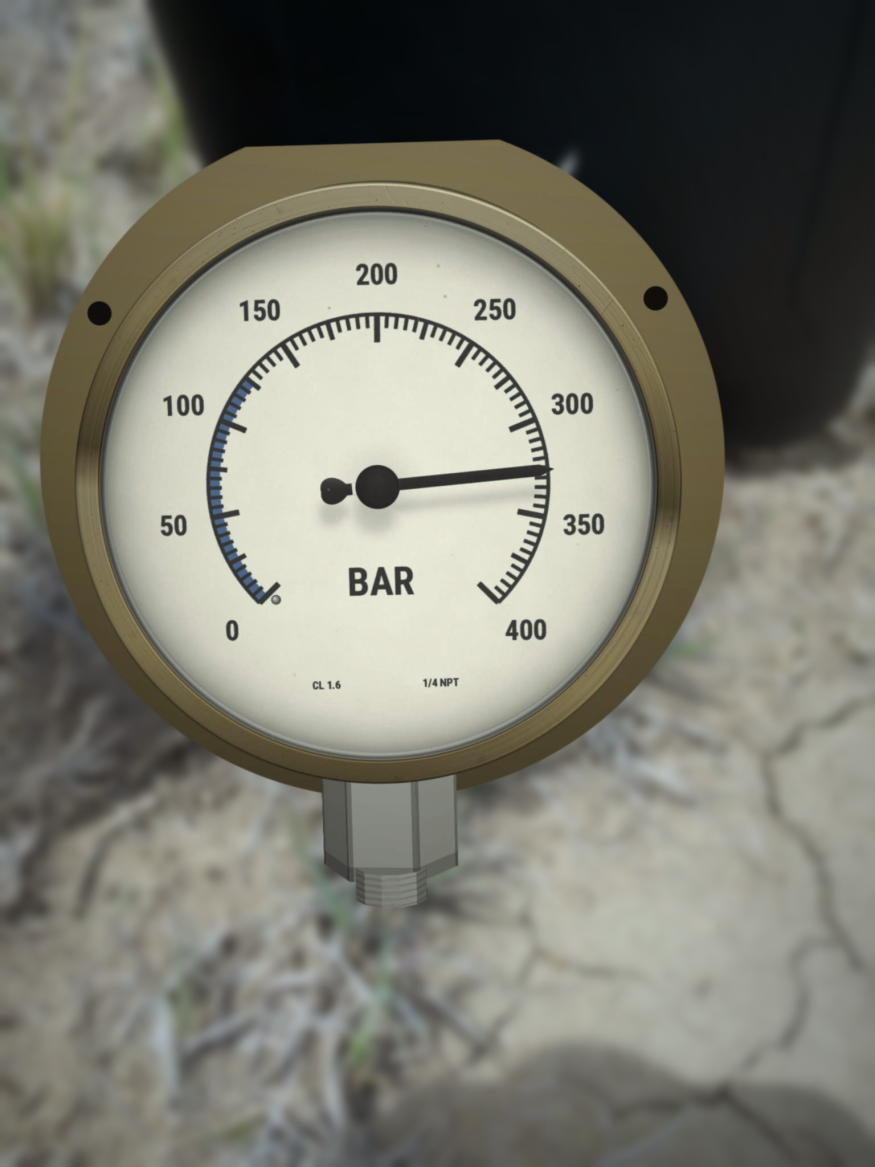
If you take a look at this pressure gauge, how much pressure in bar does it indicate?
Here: 325 bar
